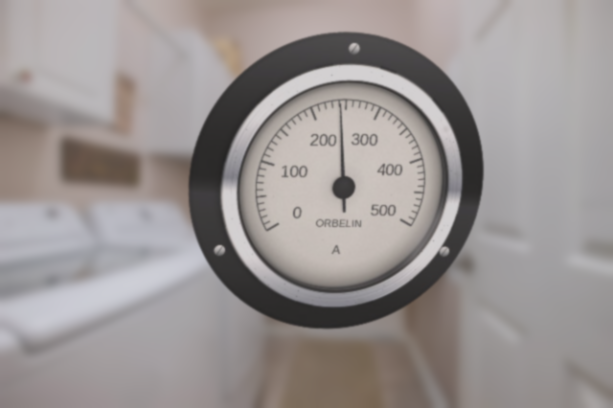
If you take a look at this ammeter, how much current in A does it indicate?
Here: 240 A
